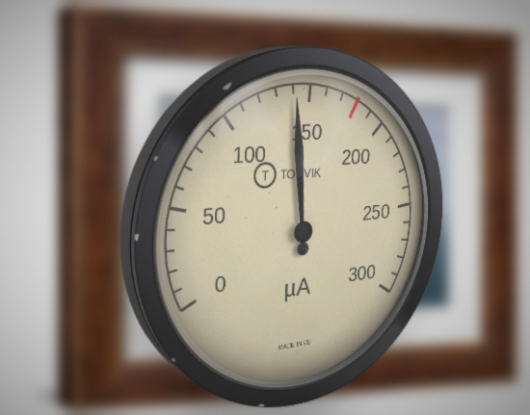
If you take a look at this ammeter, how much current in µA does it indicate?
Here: 140 µA
